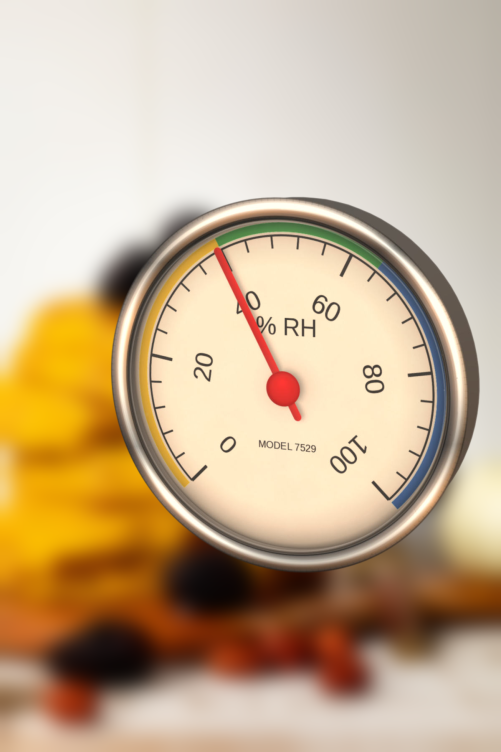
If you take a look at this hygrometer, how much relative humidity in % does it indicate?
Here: 40 %
